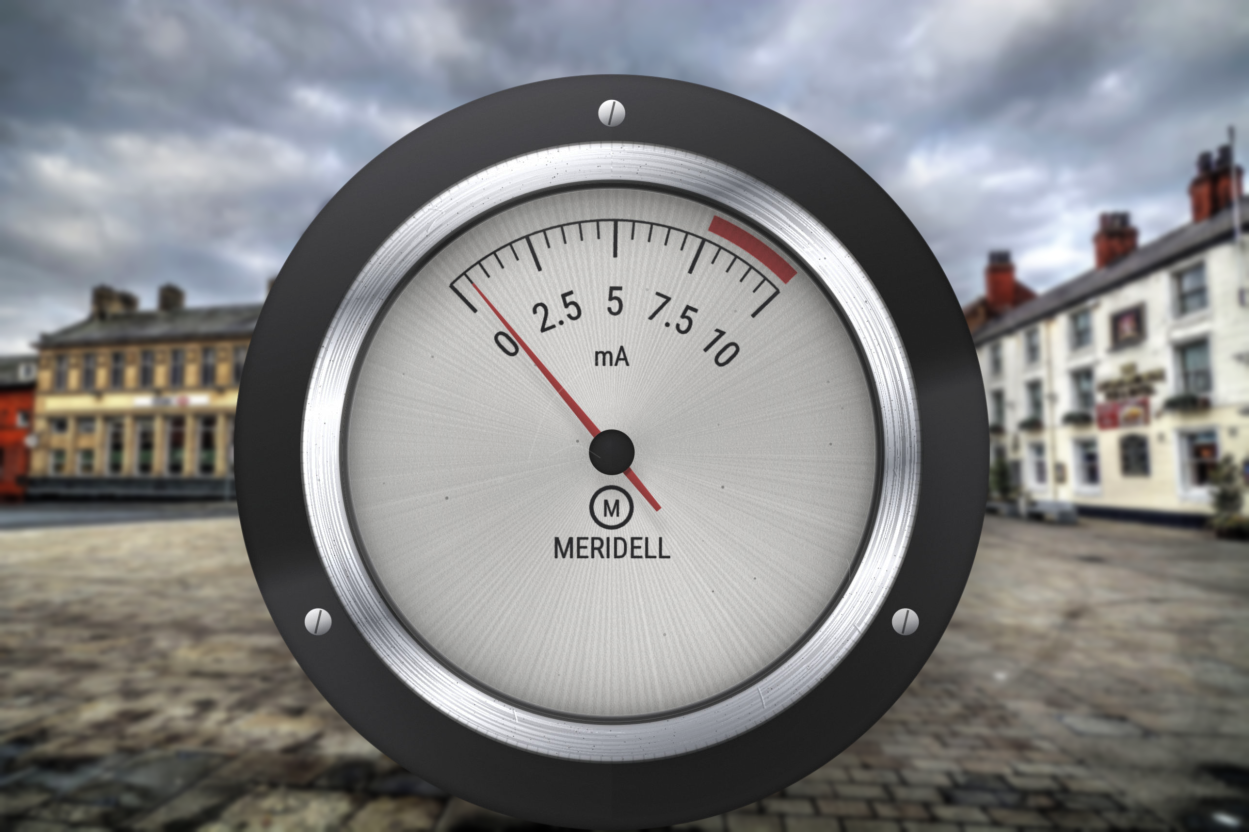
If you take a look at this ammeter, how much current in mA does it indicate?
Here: 0.5 mA
